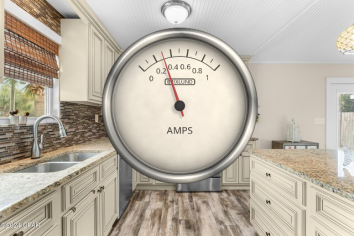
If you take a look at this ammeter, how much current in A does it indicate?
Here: 0.3 A
